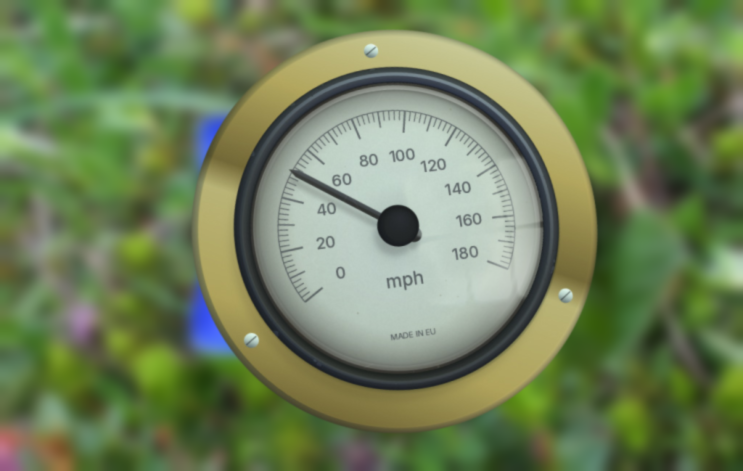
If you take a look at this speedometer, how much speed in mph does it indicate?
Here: 50 mph
